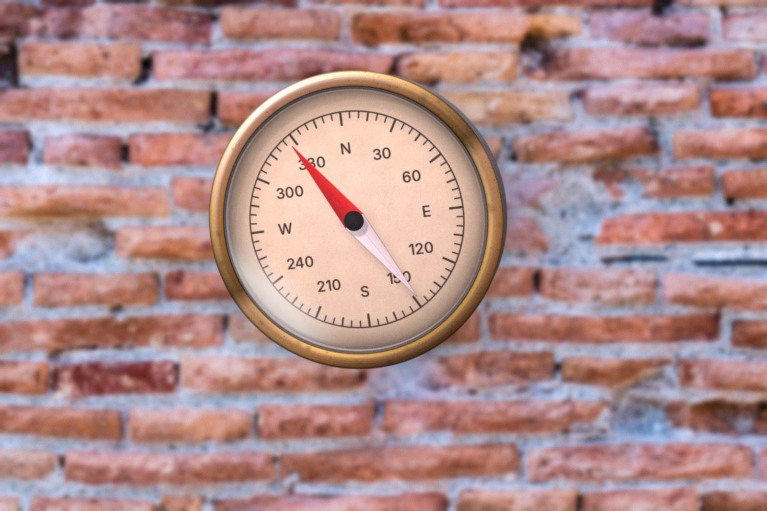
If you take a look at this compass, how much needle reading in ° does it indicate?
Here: 327.5 °
